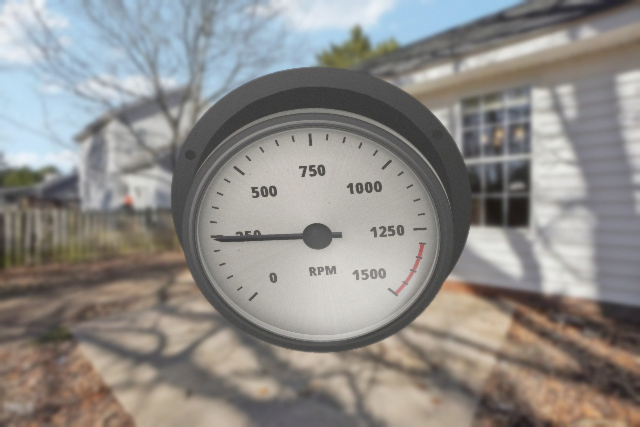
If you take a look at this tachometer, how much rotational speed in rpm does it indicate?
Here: 250 rpm
